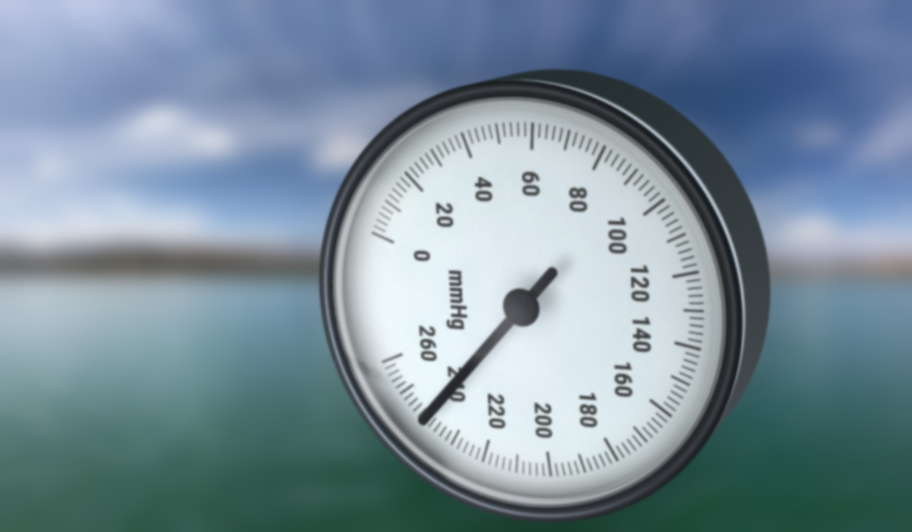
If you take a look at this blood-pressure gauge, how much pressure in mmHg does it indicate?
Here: 240 mmHg
